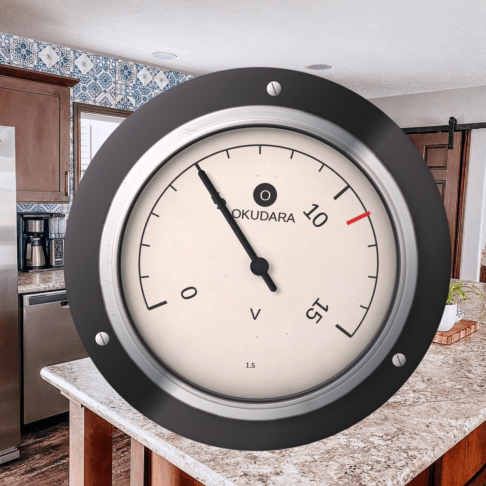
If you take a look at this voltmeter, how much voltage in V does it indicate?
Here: 5 V
